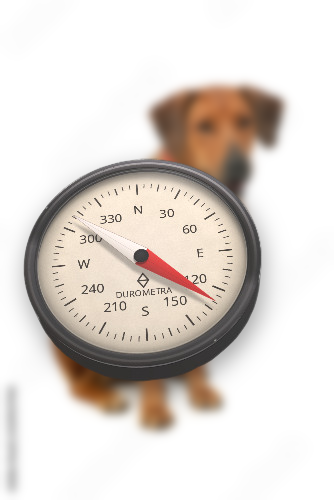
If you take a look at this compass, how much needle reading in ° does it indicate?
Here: 130 °
